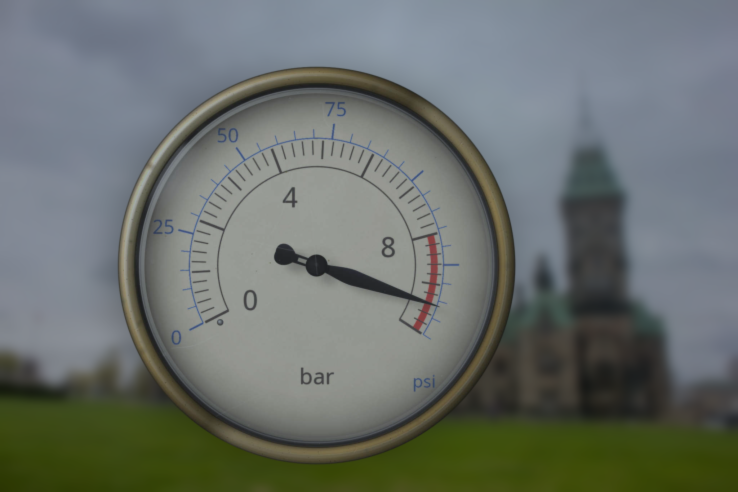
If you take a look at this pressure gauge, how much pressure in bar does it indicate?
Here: 9.4 bar
